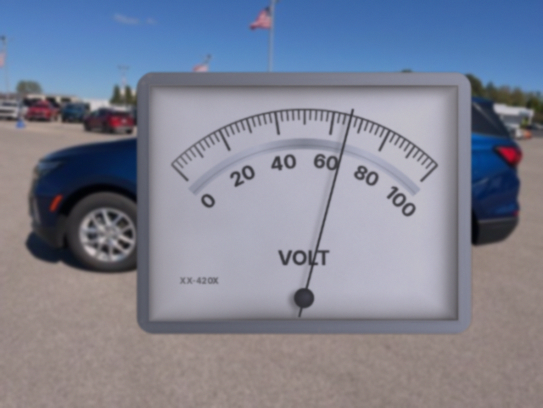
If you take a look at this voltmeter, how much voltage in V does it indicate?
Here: 66 V
